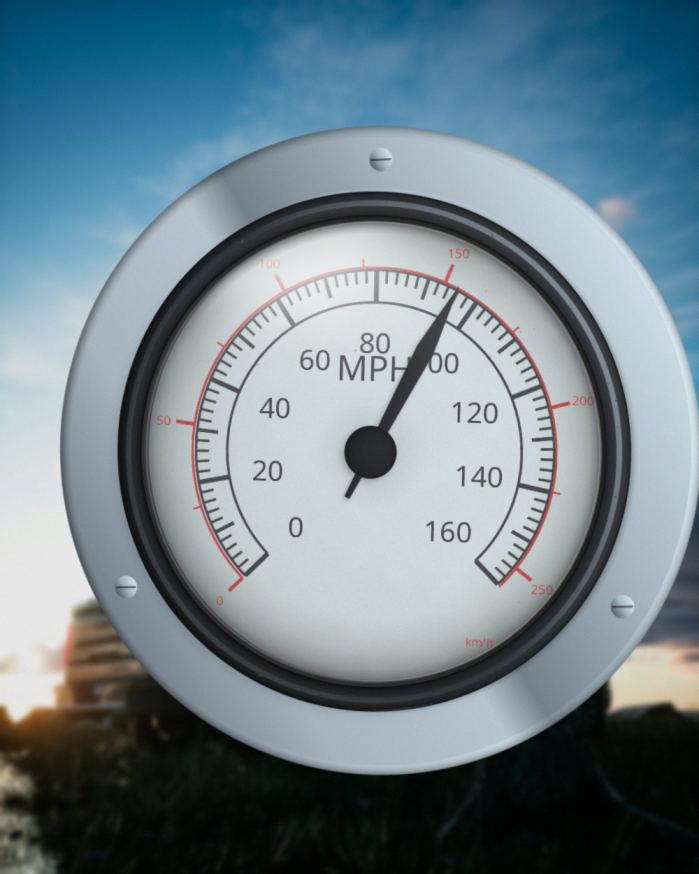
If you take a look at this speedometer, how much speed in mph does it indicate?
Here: 96 mph
